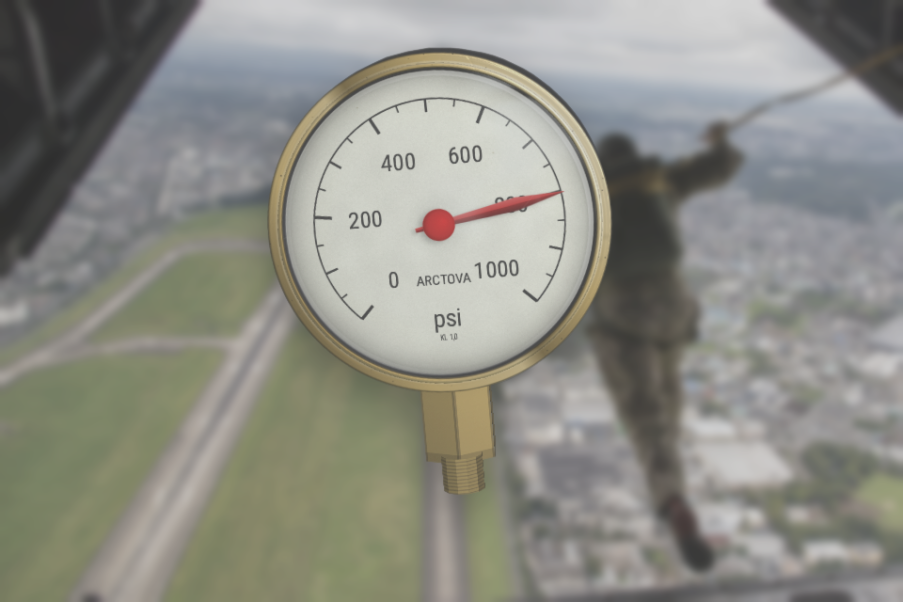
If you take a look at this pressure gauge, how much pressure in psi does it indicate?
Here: 800 psi
